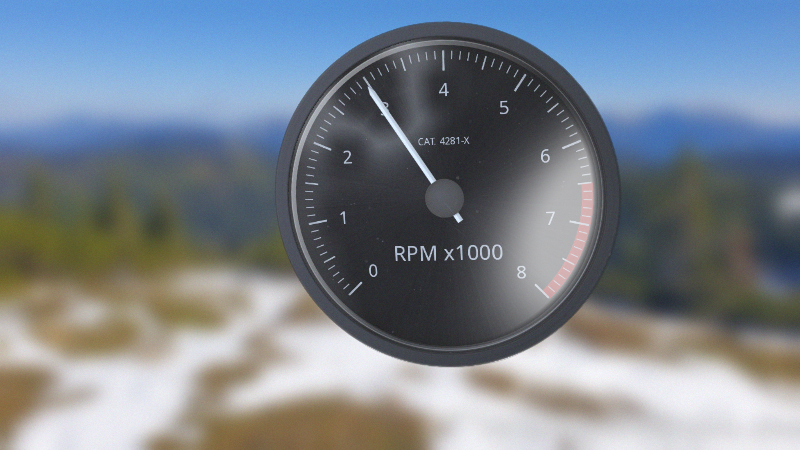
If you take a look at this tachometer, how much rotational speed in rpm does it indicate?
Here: 3000 rpm
